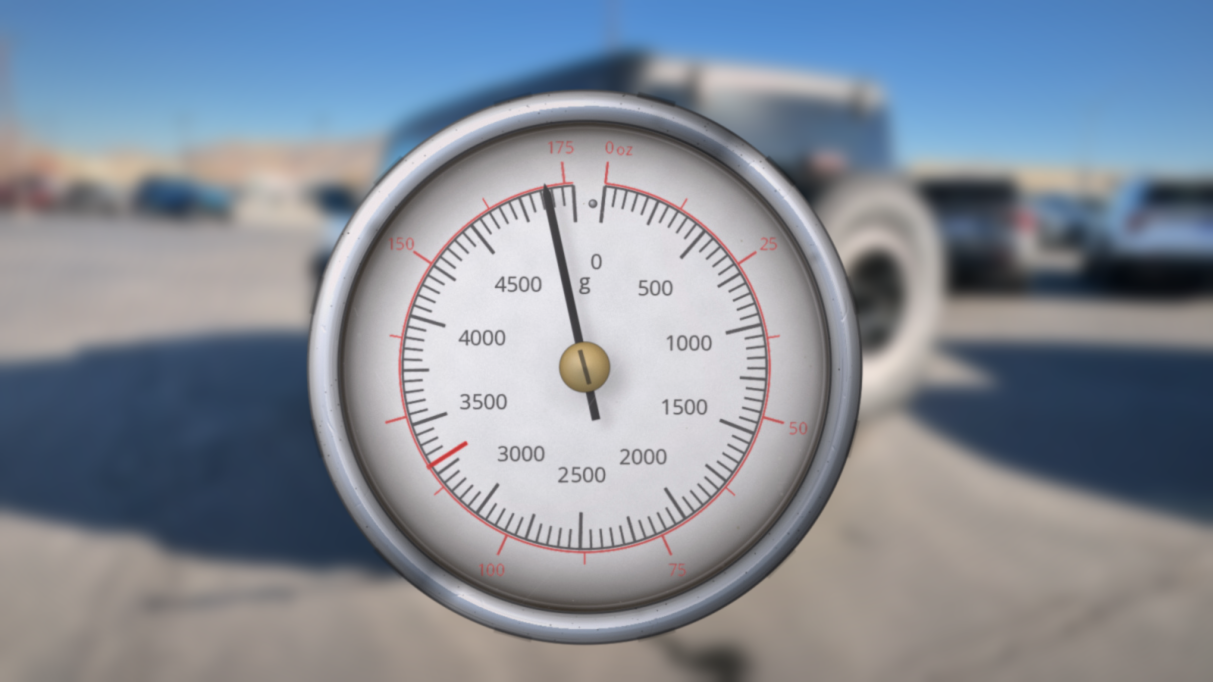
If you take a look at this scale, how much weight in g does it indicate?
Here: 4875 g
